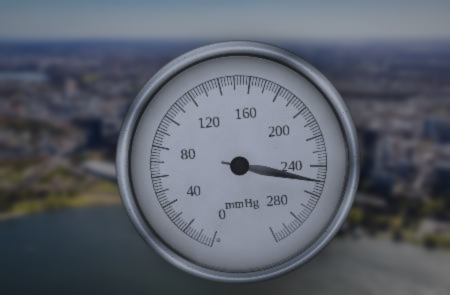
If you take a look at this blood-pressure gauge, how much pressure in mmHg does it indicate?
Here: 250 mmHg
